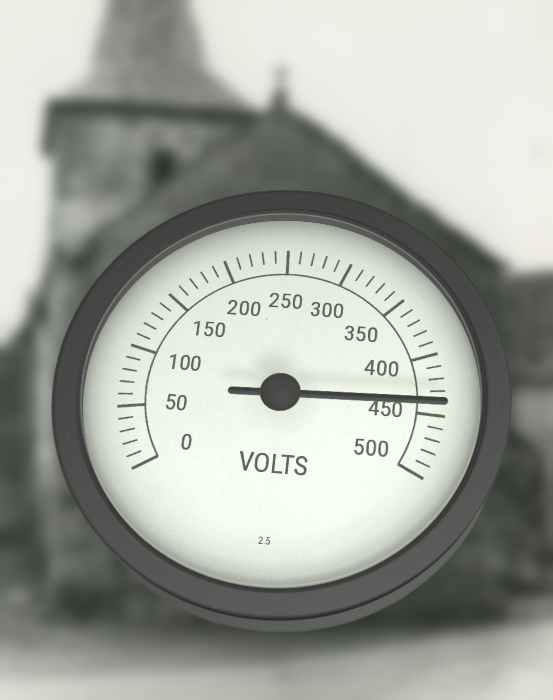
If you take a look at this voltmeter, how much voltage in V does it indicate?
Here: 440 V
